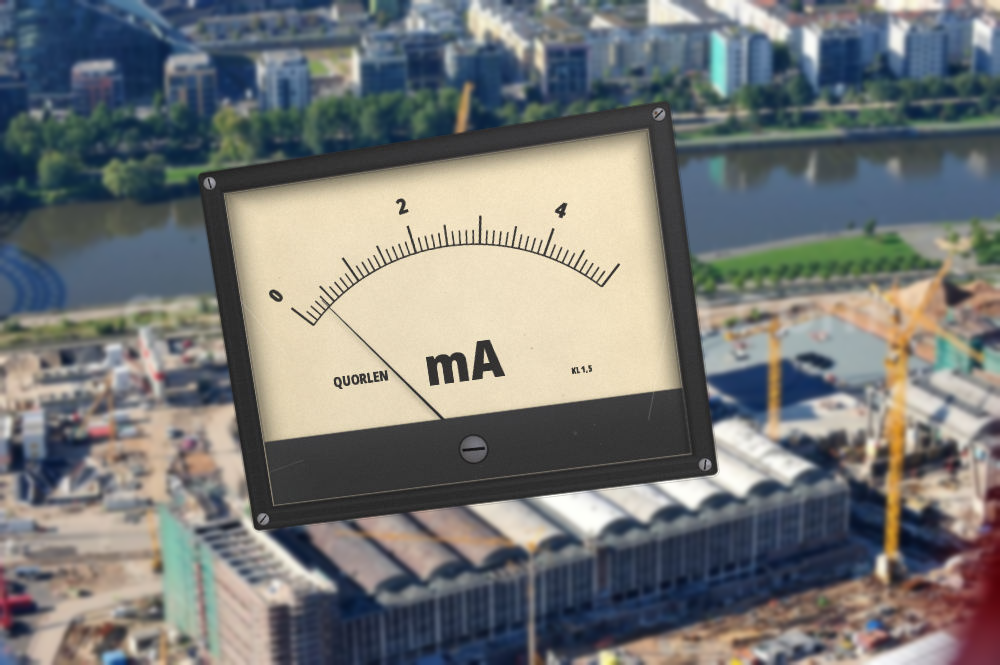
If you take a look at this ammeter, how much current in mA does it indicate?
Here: 0.4 mA
